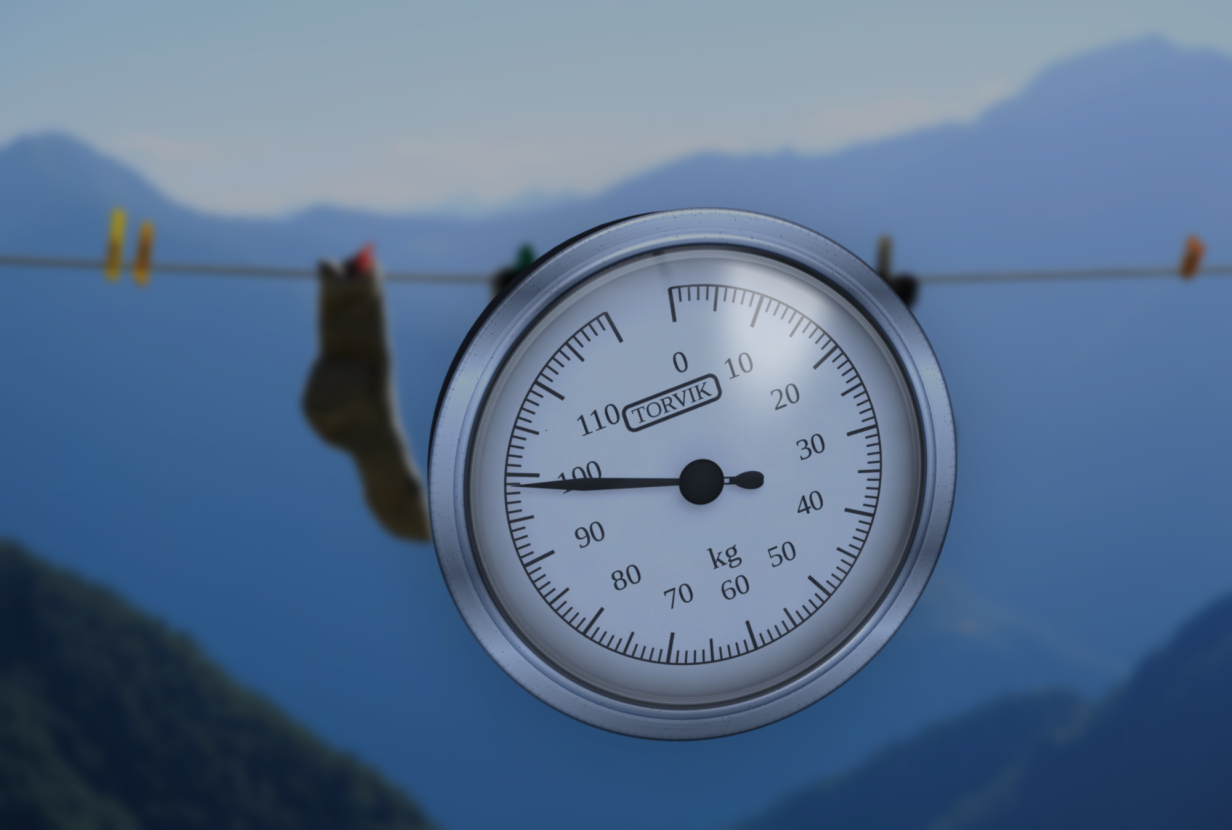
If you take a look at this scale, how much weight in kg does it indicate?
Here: 99 kg
